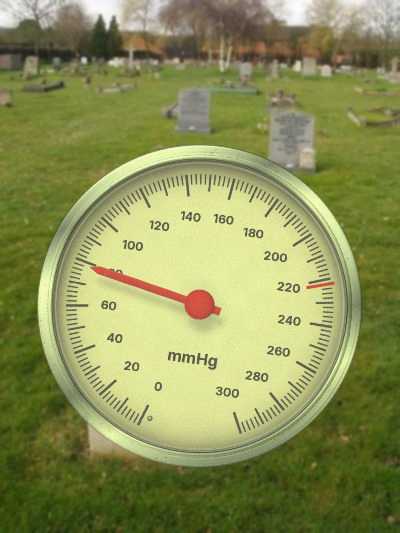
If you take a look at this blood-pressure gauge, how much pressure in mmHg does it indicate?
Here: 78 mmHg
